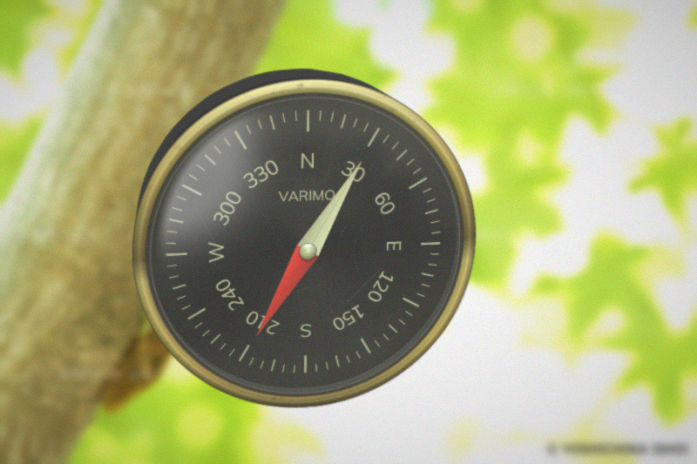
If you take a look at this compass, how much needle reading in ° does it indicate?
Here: 210 °
